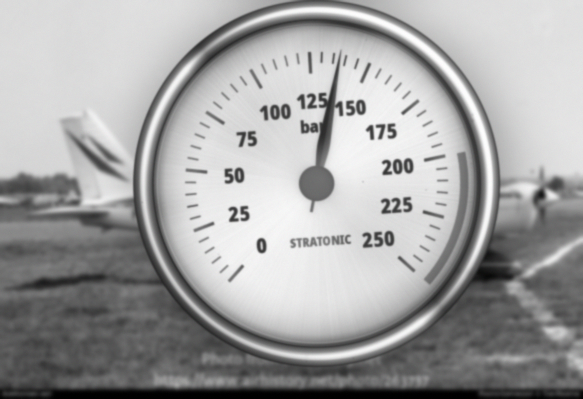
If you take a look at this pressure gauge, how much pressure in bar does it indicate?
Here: 137.5 bar
